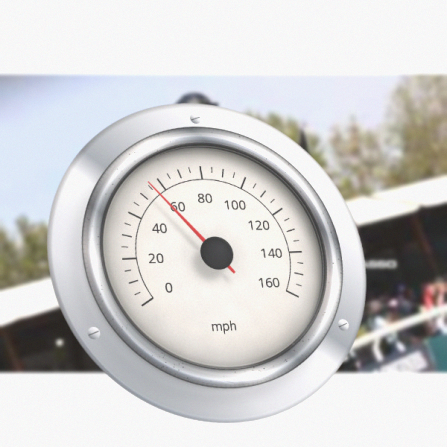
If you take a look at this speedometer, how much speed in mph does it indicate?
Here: 55 mph
